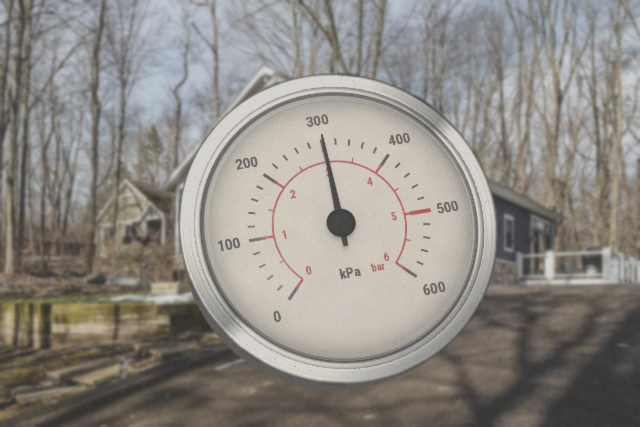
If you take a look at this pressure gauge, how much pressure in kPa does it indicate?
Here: 300 kPa
